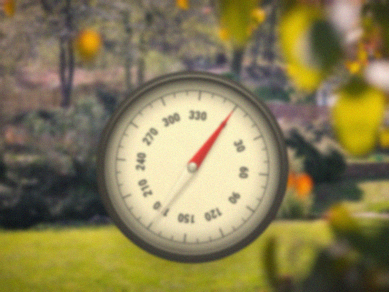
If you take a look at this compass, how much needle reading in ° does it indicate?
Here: 0 °
